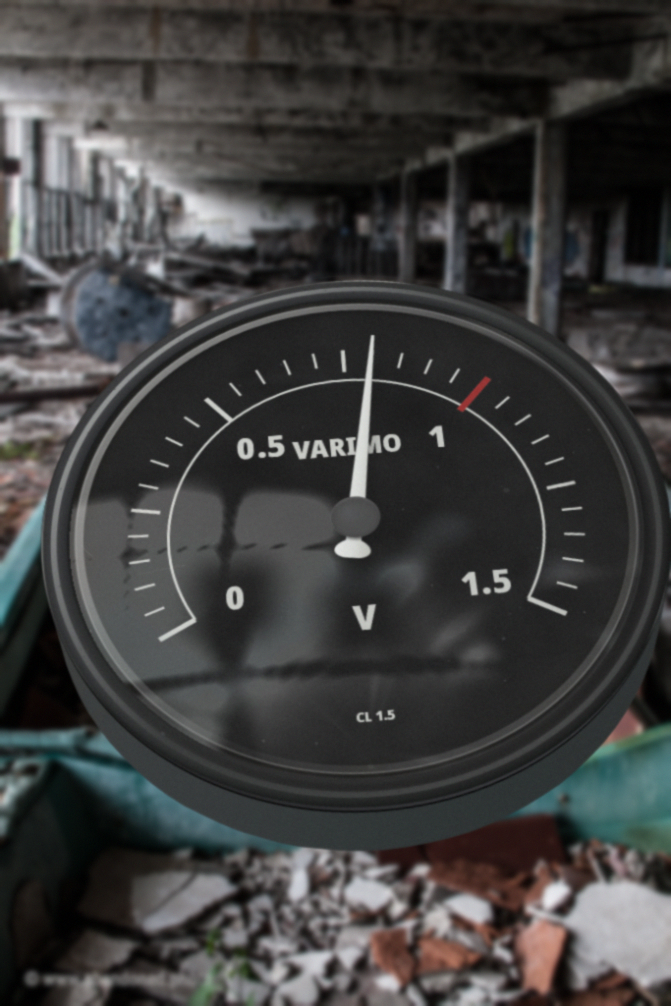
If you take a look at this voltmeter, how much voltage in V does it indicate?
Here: 0.8 V
